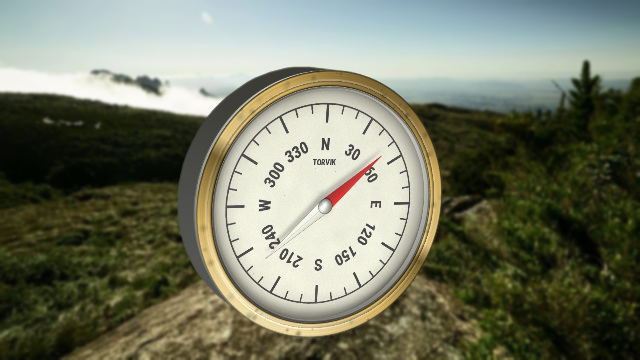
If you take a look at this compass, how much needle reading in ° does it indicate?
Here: 50 °
